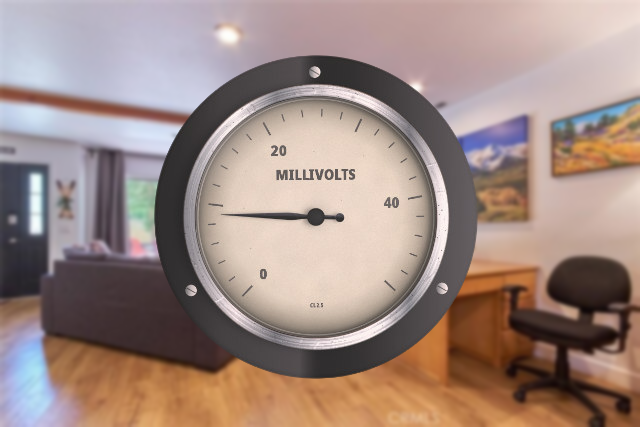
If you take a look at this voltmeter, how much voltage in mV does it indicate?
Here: 9 mV
